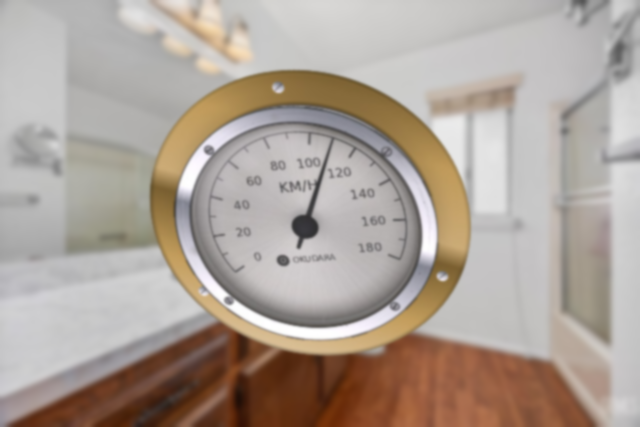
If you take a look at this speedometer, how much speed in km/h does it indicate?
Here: 110 km/h
